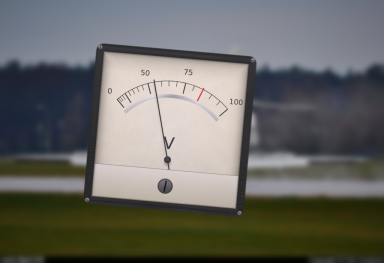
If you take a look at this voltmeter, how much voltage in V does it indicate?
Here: 55 V
